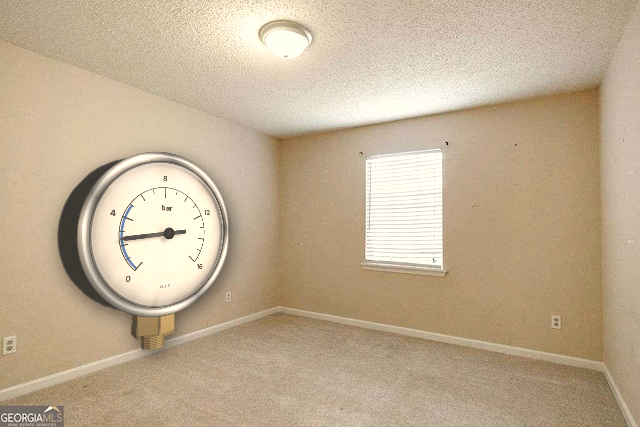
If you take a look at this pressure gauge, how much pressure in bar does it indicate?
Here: 2.5 bar
